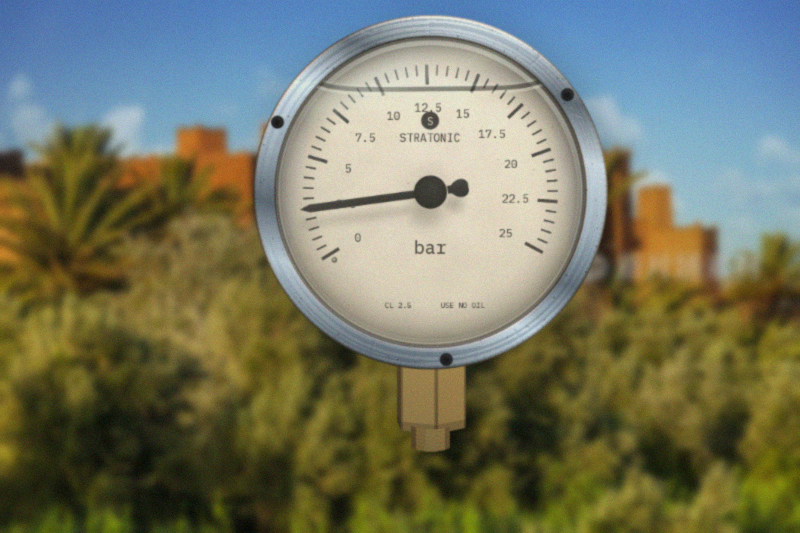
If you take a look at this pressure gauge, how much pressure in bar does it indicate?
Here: 2.5 bar
